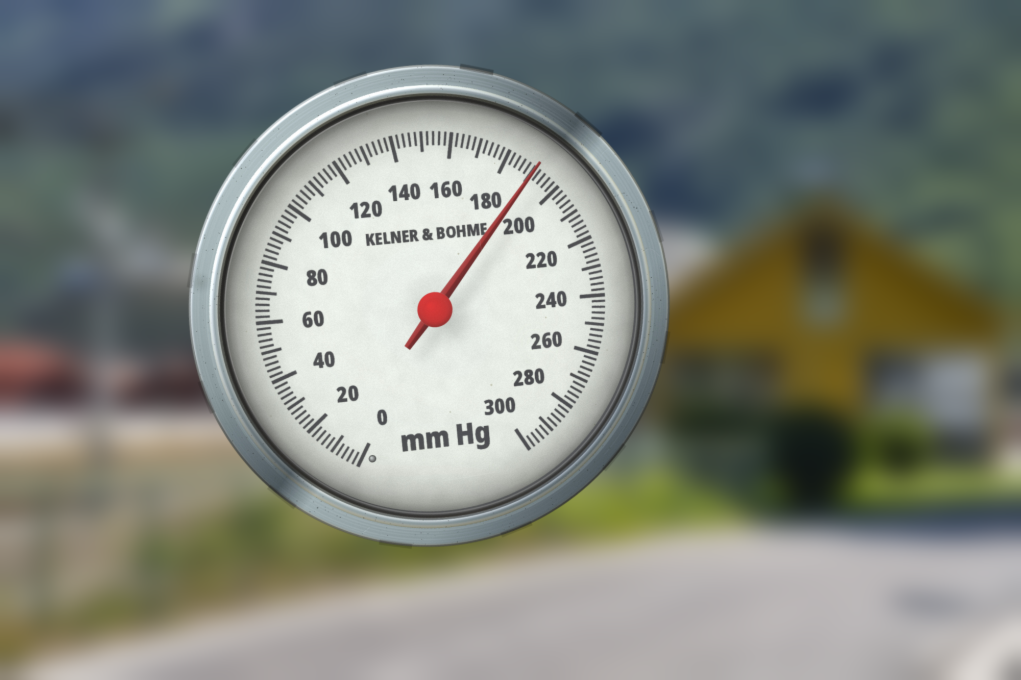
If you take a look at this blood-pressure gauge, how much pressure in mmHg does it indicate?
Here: 190 mmHg
